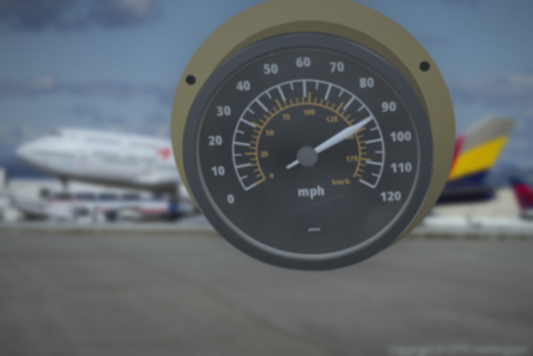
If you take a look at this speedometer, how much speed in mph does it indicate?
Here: 90 mph
